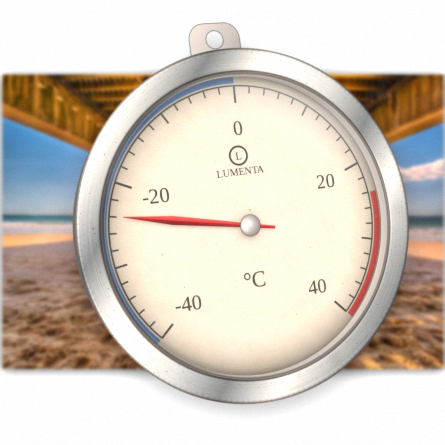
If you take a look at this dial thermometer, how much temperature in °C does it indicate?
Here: -24 °C
